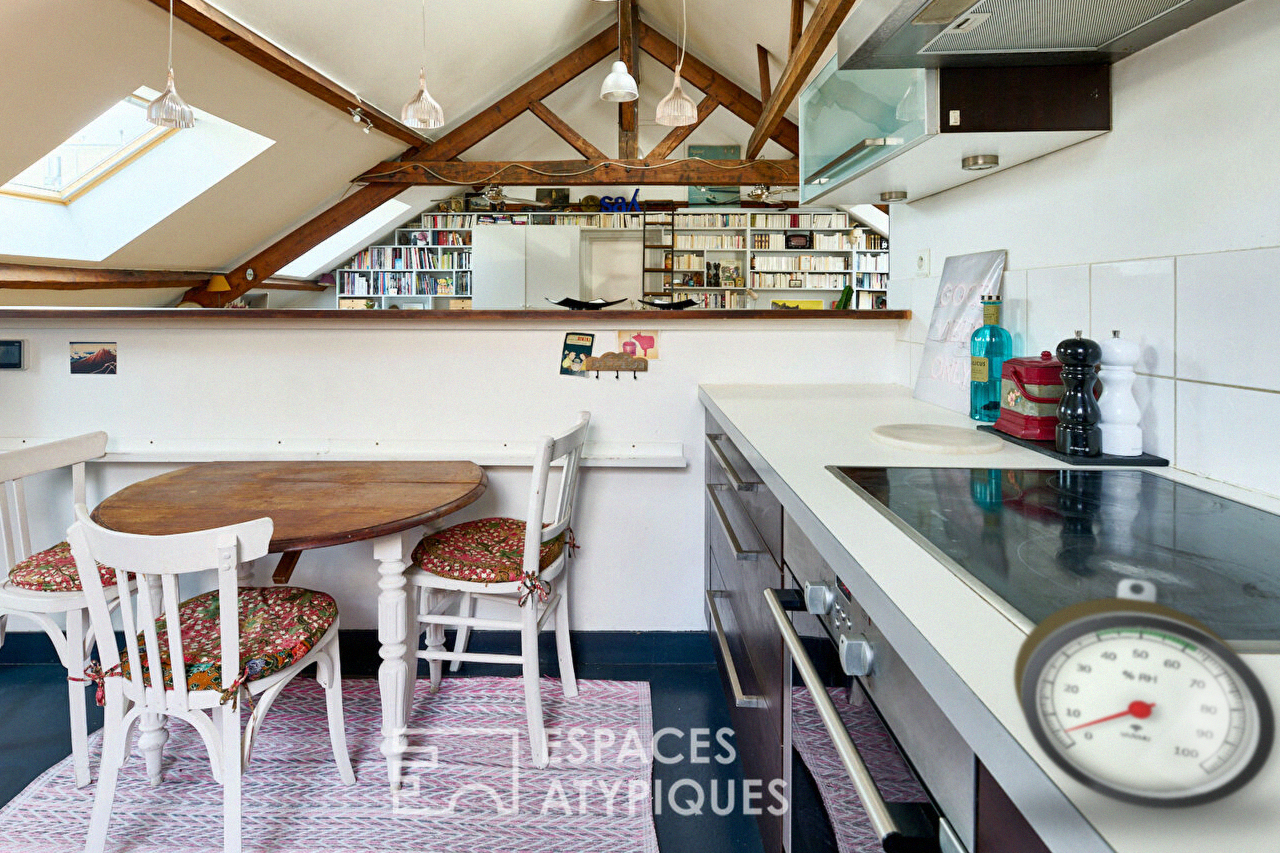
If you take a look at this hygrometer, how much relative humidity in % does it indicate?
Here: 5 %
